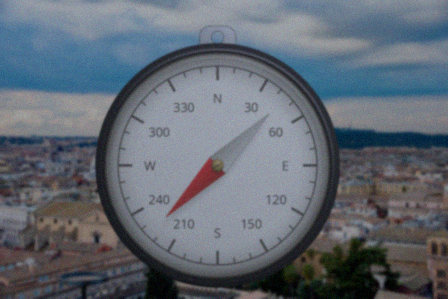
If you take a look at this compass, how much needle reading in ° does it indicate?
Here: 225 °
